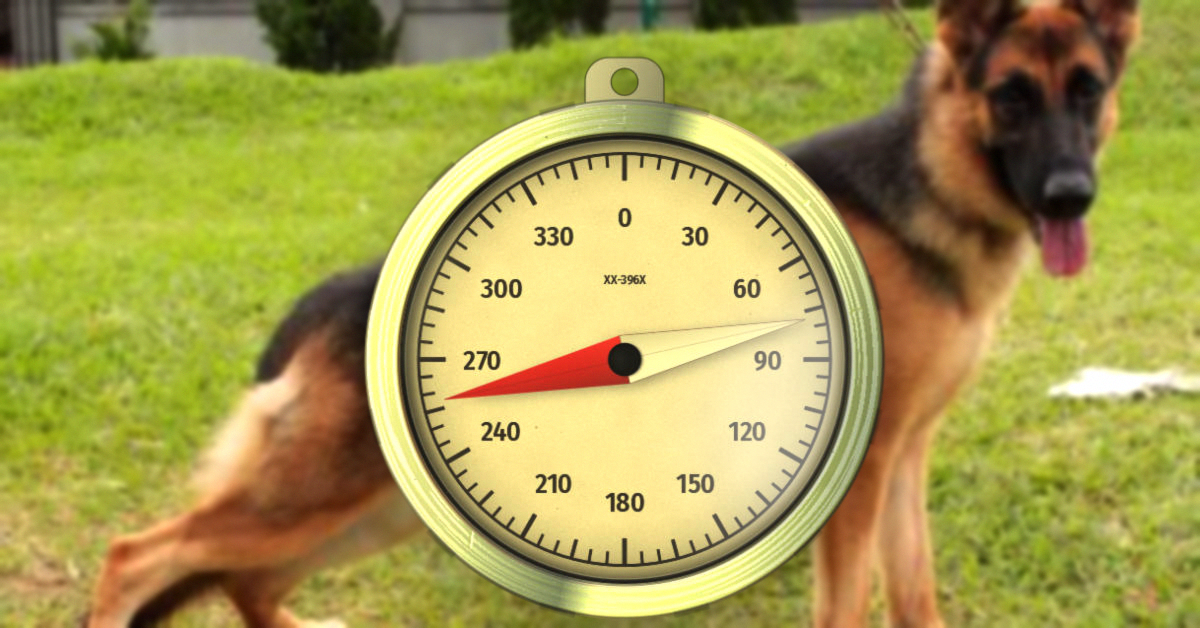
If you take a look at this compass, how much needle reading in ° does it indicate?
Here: 257.5 °
